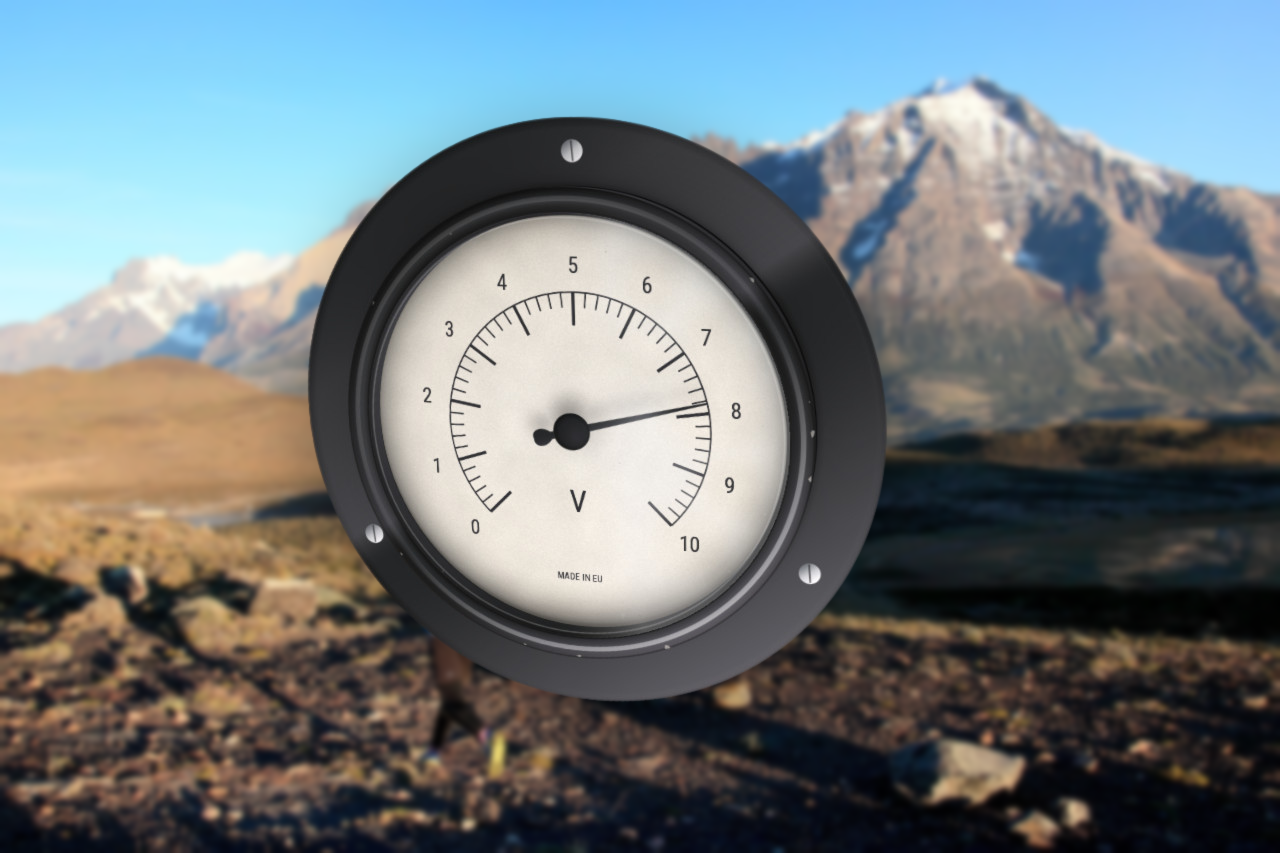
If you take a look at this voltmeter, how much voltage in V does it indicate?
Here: 7.8 V
